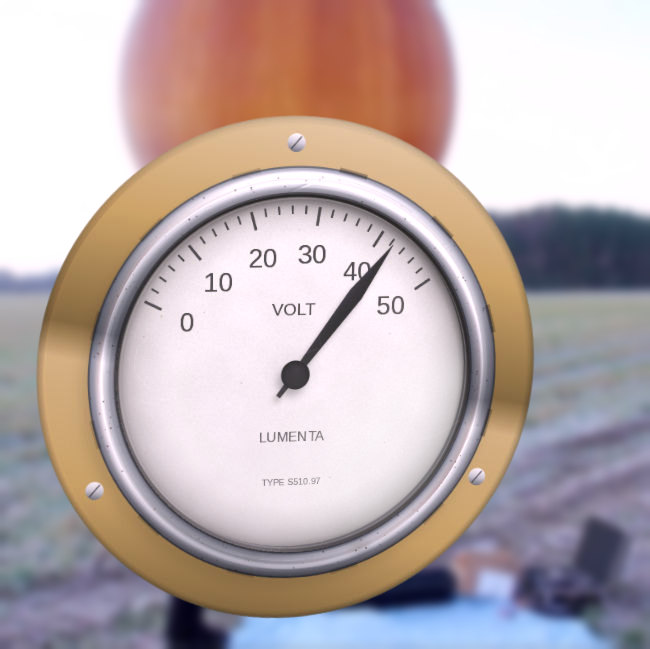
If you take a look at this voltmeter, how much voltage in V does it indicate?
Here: 42 V
